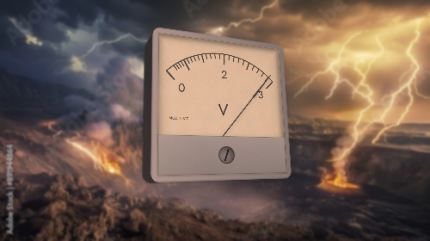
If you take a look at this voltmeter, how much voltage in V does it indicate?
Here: 2.9 V
